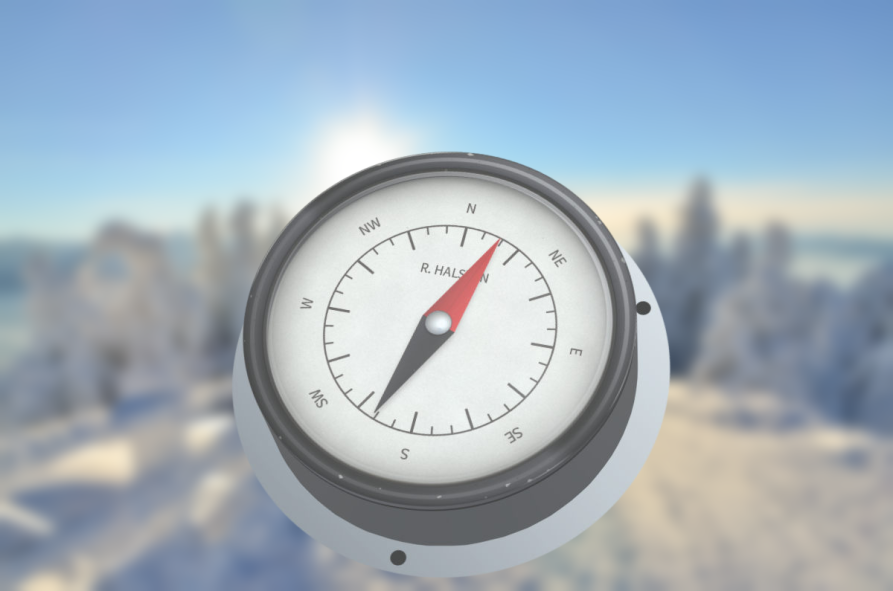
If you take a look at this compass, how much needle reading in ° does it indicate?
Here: 20 °
